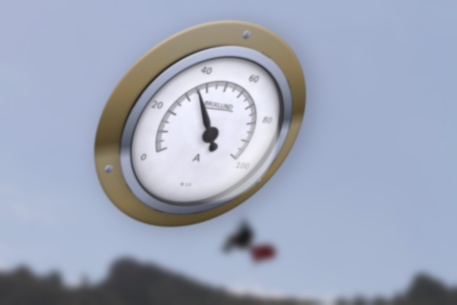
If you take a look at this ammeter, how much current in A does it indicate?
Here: 35 A
